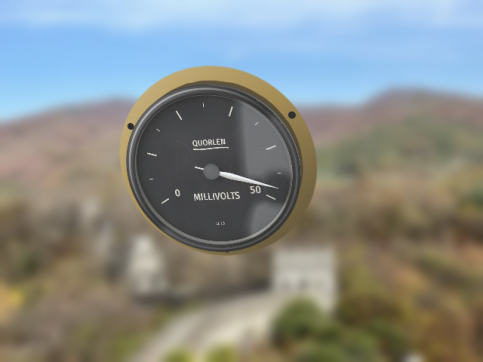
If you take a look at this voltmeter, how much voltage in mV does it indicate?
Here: 47.5 mV
